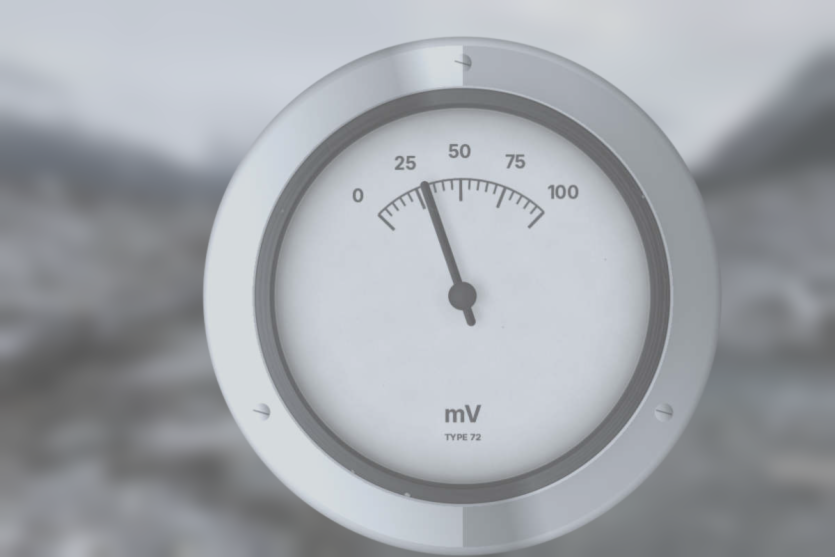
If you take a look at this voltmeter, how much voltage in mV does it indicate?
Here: 30 mV
